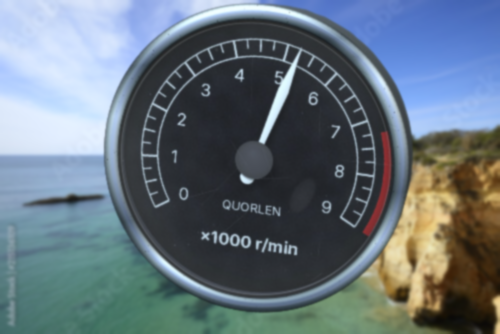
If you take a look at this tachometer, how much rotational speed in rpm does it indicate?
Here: 5250 rpm
